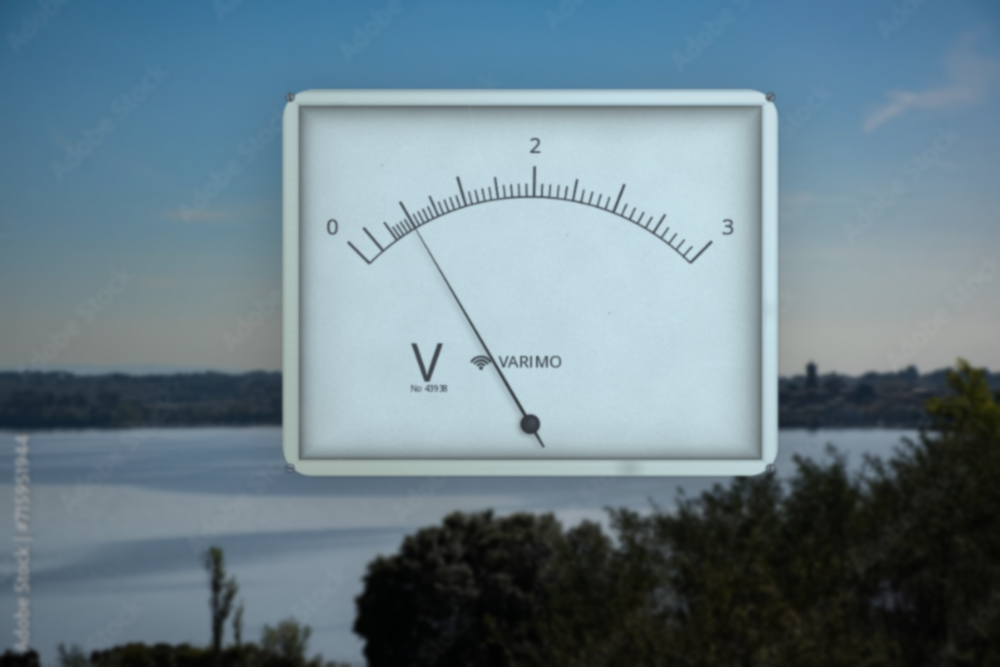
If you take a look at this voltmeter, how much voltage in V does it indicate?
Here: 1 V
